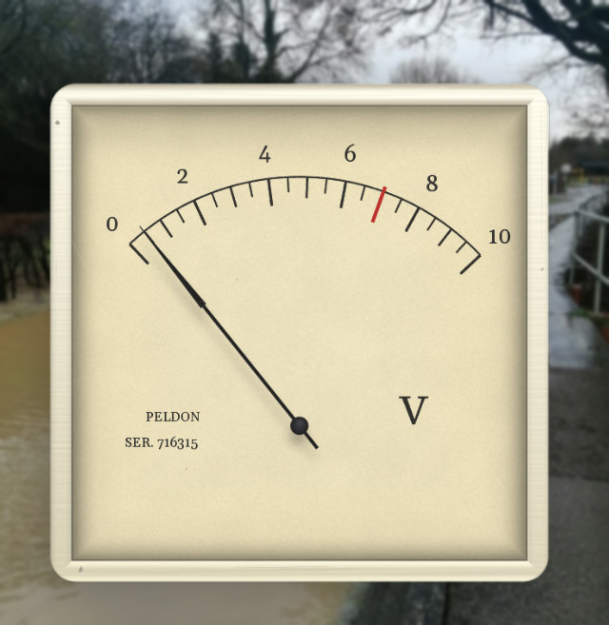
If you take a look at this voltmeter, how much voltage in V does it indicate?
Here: 0.5 V
